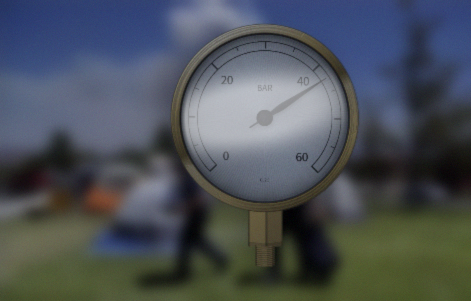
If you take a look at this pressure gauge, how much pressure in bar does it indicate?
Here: 42.5 bar
